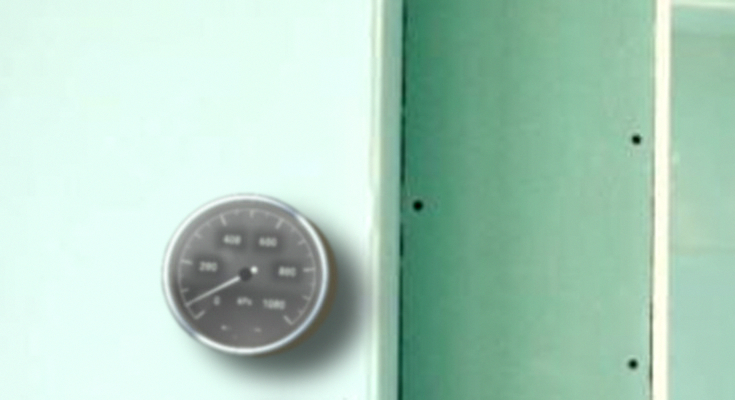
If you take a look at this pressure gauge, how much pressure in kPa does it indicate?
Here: 50 kPa
